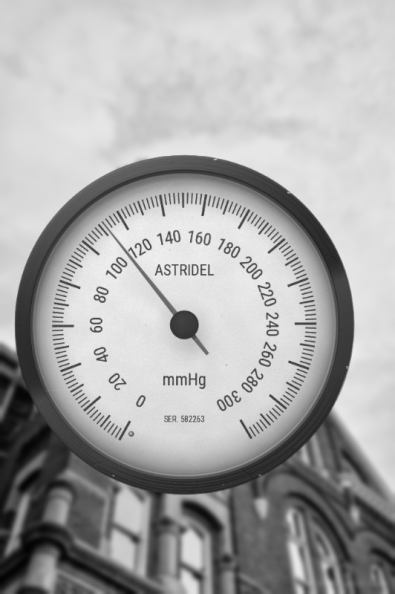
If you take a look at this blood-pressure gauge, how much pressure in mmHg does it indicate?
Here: 112 mmHg
